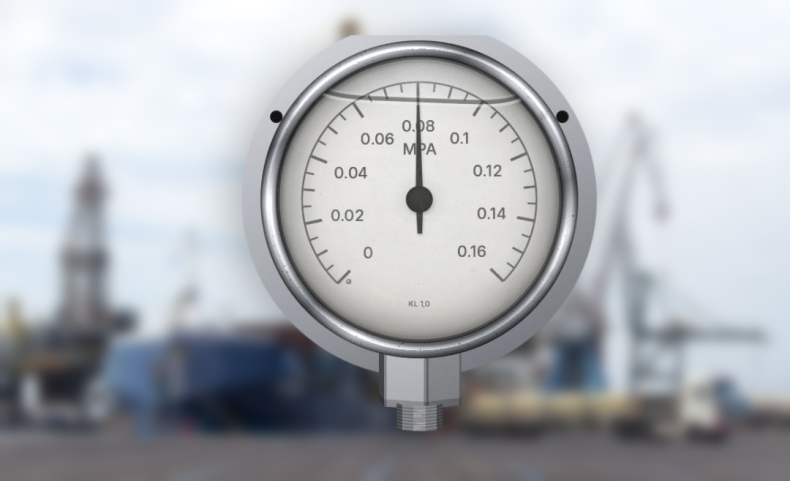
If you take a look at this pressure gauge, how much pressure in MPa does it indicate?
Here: 0.08 MPa
